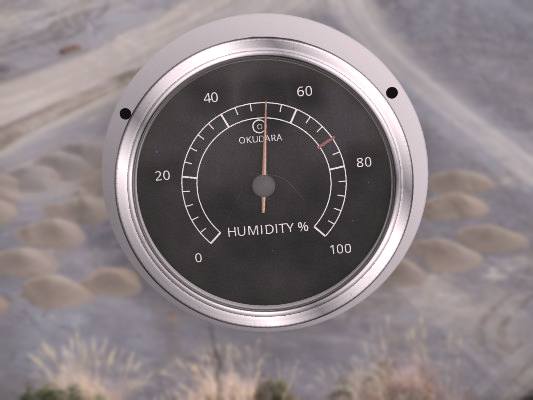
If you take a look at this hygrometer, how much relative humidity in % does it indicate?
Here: 52 %
